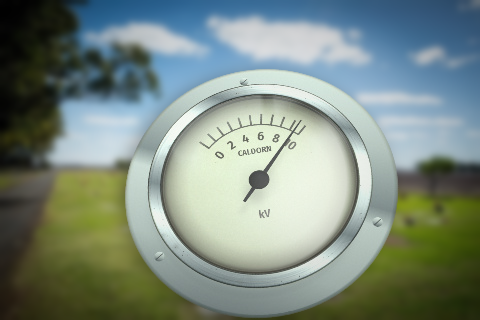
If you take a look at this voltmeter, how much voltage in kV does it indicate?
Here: 9.5 kV
